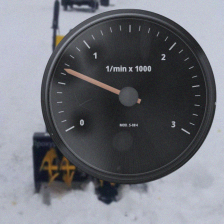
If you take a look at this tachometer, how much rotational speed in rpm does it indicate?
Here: 650 rpm
